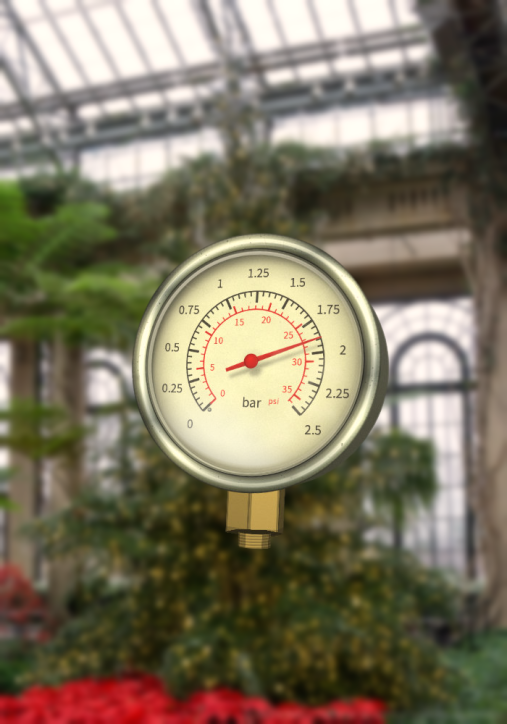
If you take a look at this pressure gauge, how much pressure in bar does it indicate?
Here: 1.9 bar
